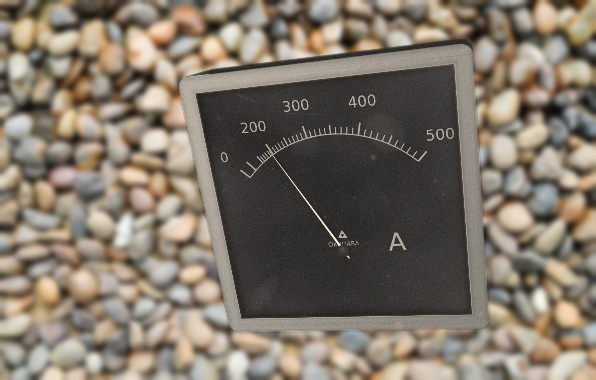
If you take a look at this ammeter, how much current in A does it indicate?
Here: 200 A
